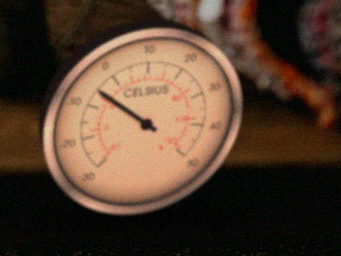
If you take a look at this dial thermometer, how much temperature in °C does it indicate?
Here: -5 °C
